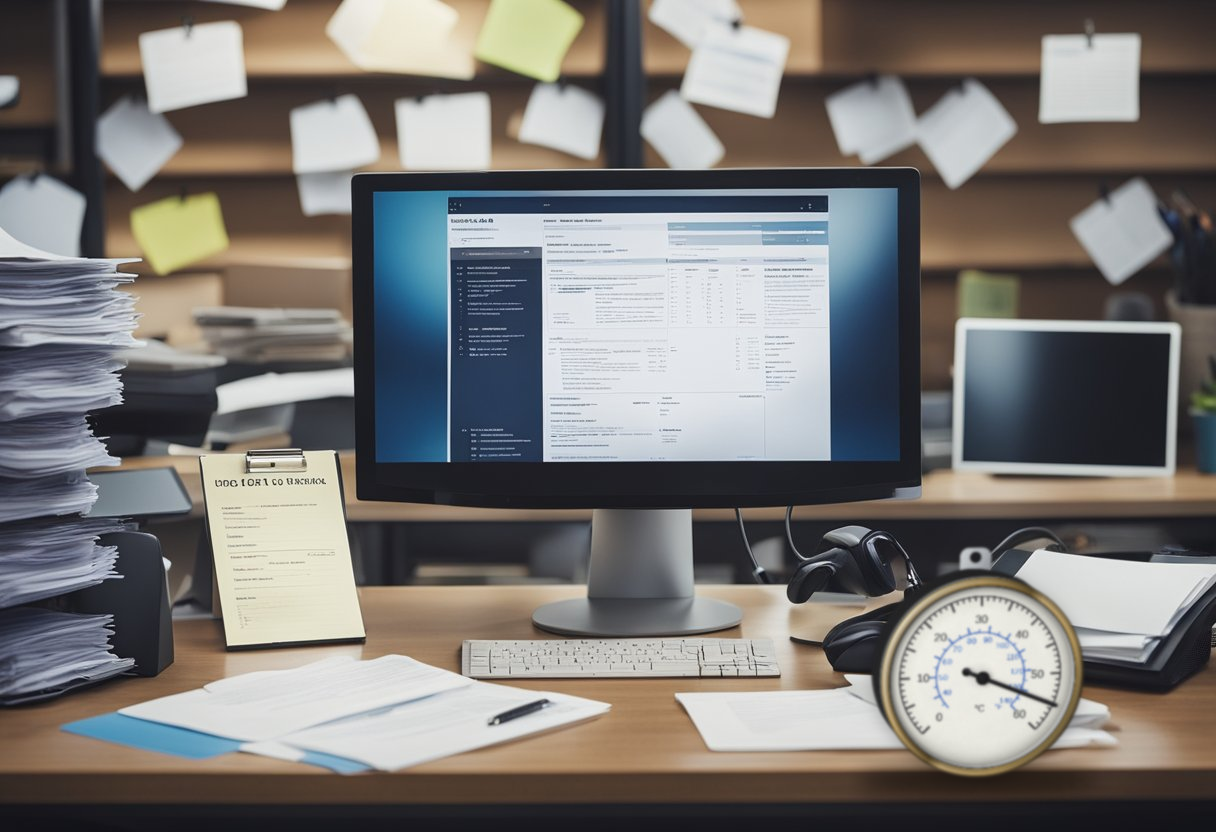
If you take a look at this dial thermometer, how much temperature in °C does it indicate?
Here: 55 °C
